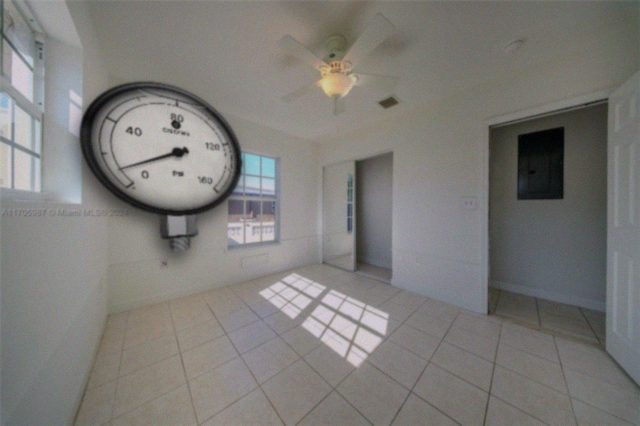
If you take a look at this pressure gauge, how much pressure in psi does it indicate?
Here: 10 psi
